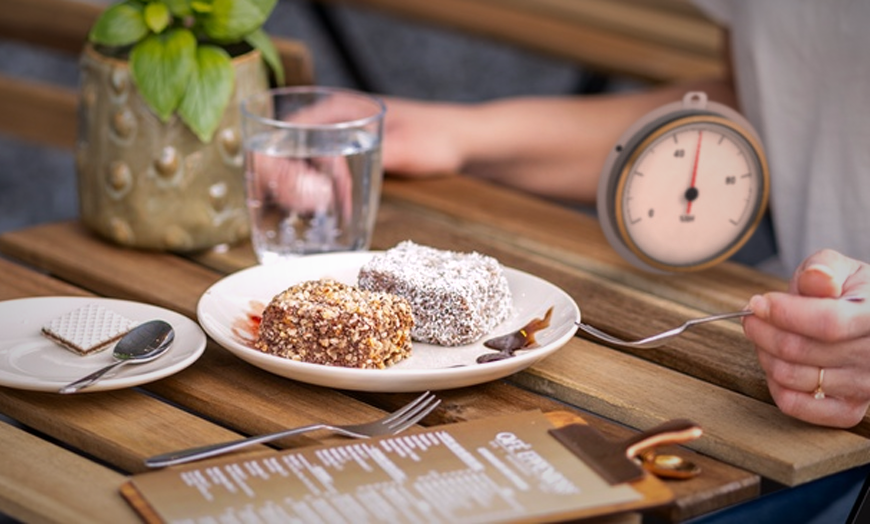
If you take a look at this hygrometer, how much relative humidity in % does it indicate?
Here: 50 %
